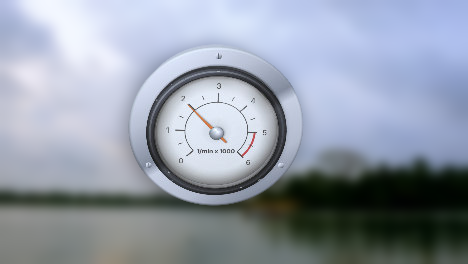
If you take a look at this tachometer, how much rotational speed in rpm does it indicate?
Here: 2000 rpm
